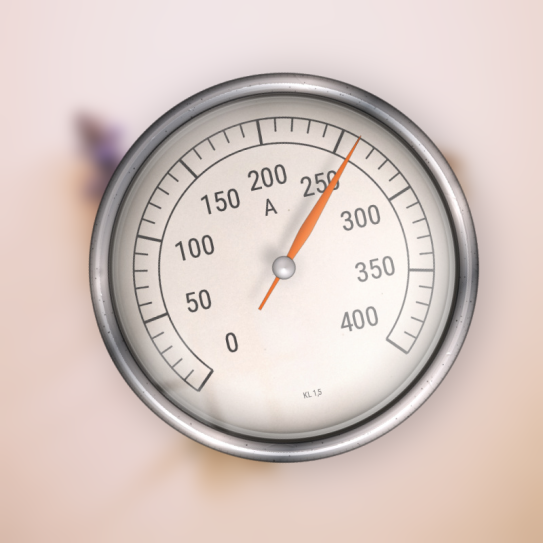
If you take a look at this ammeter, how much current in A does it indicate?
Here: 260 A
